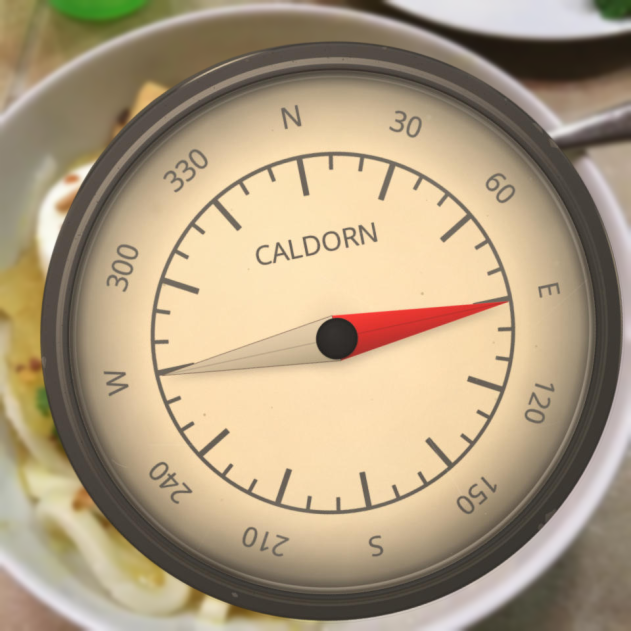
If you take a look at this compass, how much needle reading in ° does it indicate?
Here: 90 °
